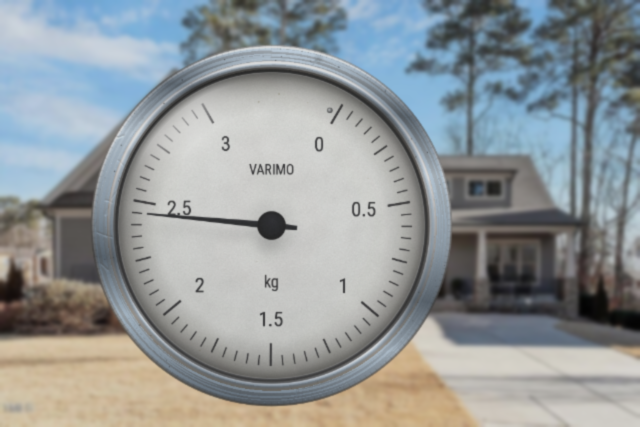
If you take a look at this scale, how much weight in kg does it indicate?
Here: 2.45 kg
